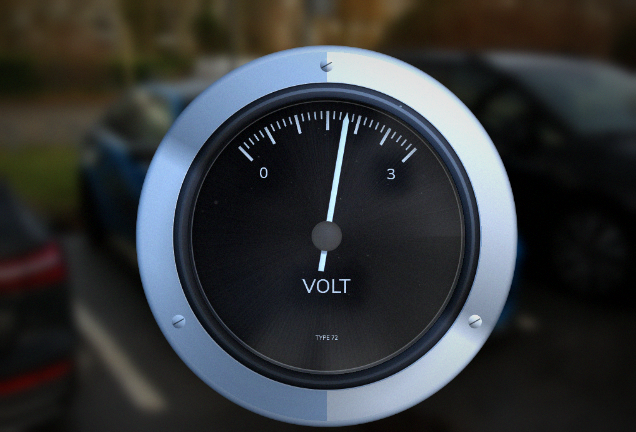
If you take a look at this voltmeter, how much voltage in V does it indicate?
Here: 1.8 V
